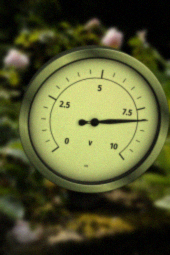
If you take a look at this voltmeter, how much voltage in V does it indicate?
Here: 8 V
